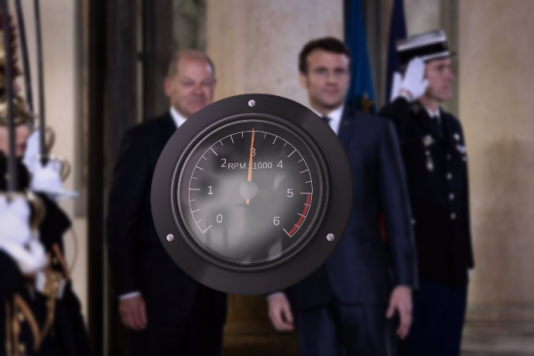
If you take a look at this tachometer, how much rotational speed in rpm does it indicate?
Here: 3000 rpm
